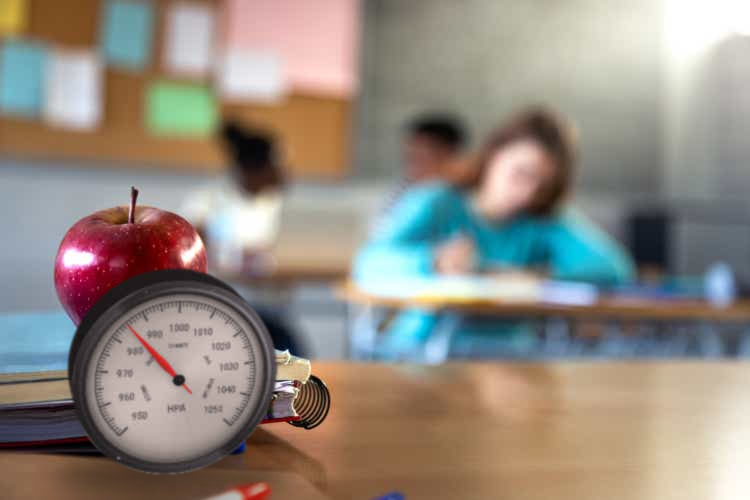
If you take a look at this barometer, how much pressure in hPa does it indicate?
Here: 985 hPa
